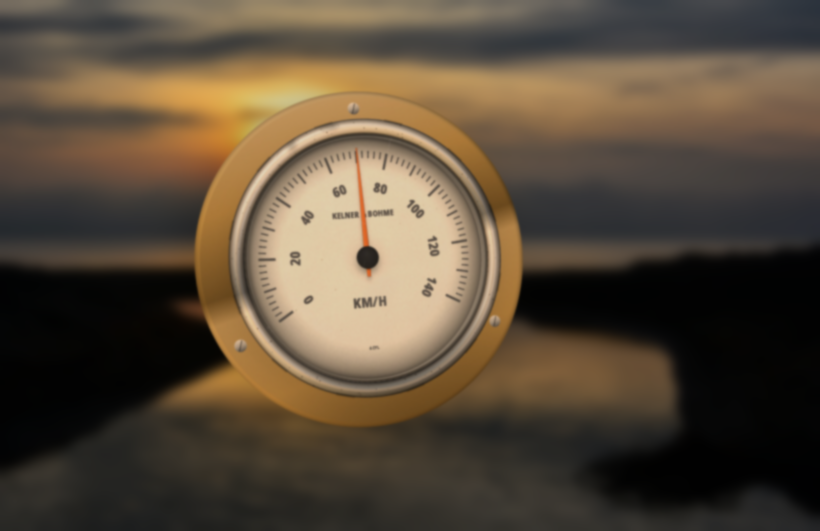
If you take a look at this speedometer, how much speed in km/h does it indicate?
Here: 70 km/h
